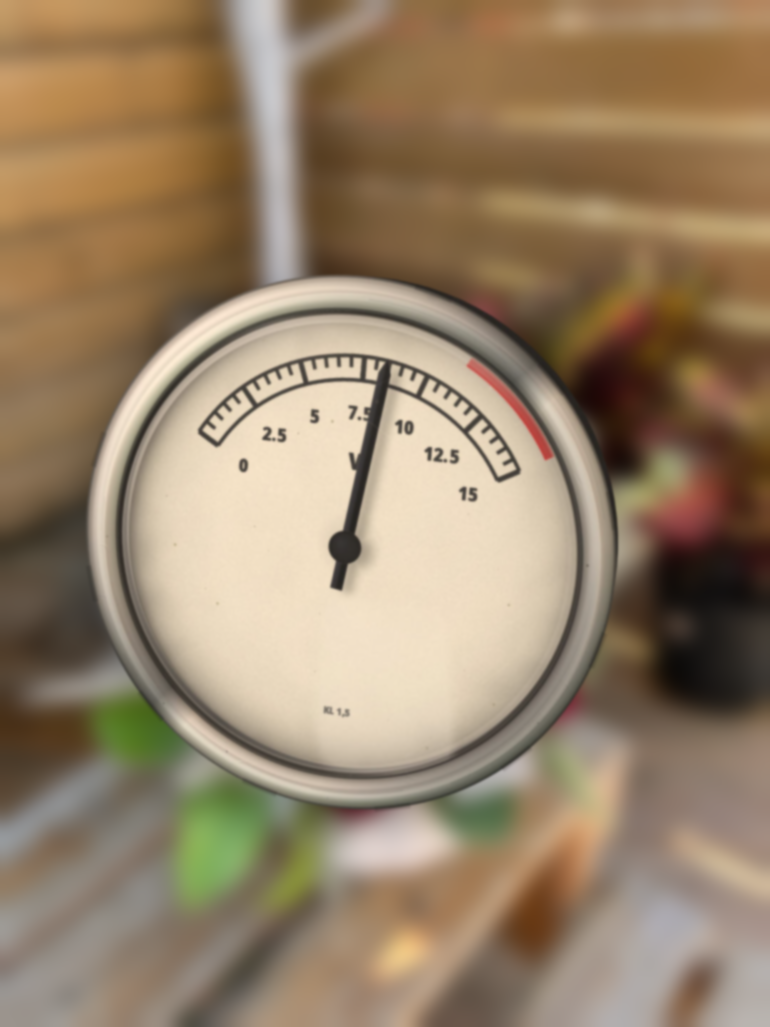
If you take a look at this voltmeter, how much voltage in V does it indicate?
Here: 8.5 V
